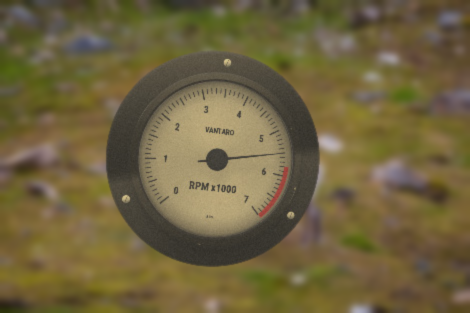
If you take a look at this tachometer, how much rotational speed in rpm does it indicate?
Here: 5500 rpm
